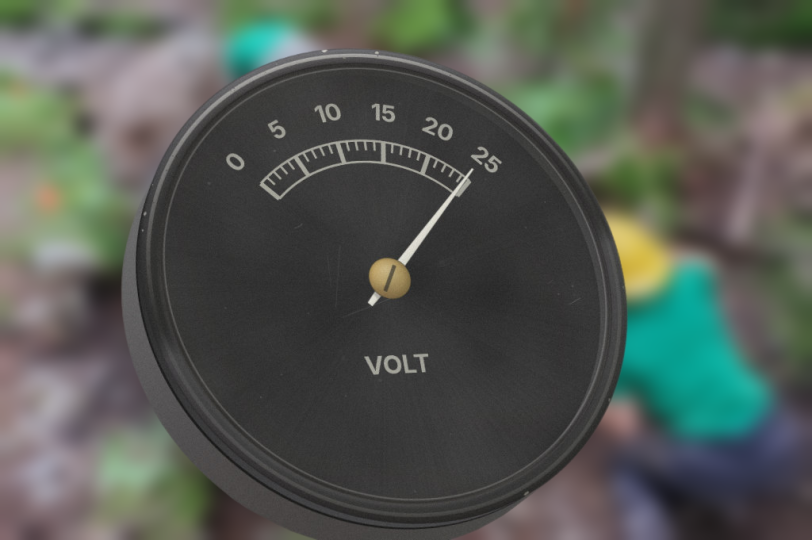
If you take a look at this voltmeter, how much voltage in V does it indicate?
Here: 24.5 V
